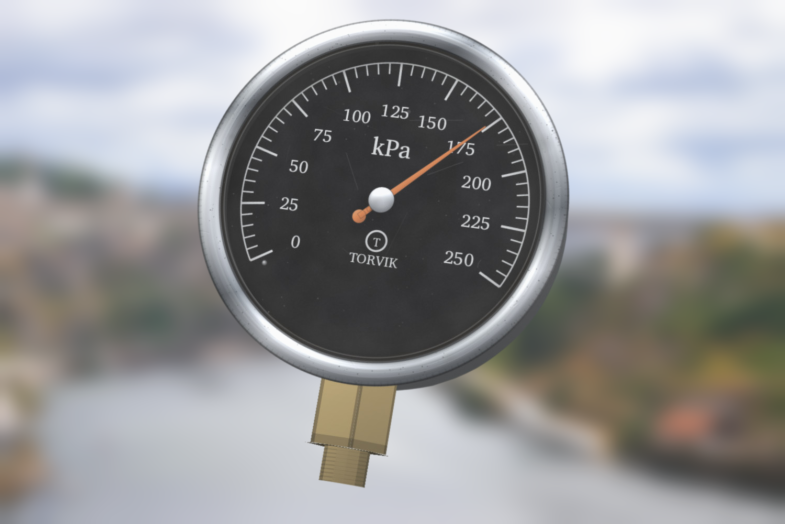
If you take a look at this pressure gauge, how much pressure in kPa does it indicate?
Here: 175 kPa
